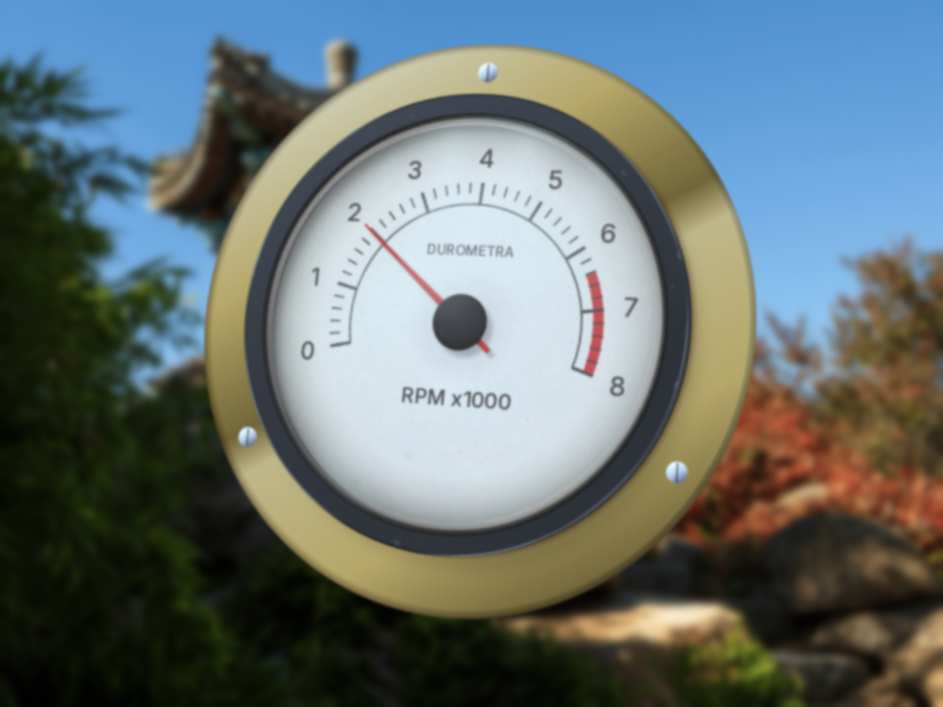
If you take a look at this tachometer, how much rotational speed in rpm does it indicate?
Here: 2000 rpm
